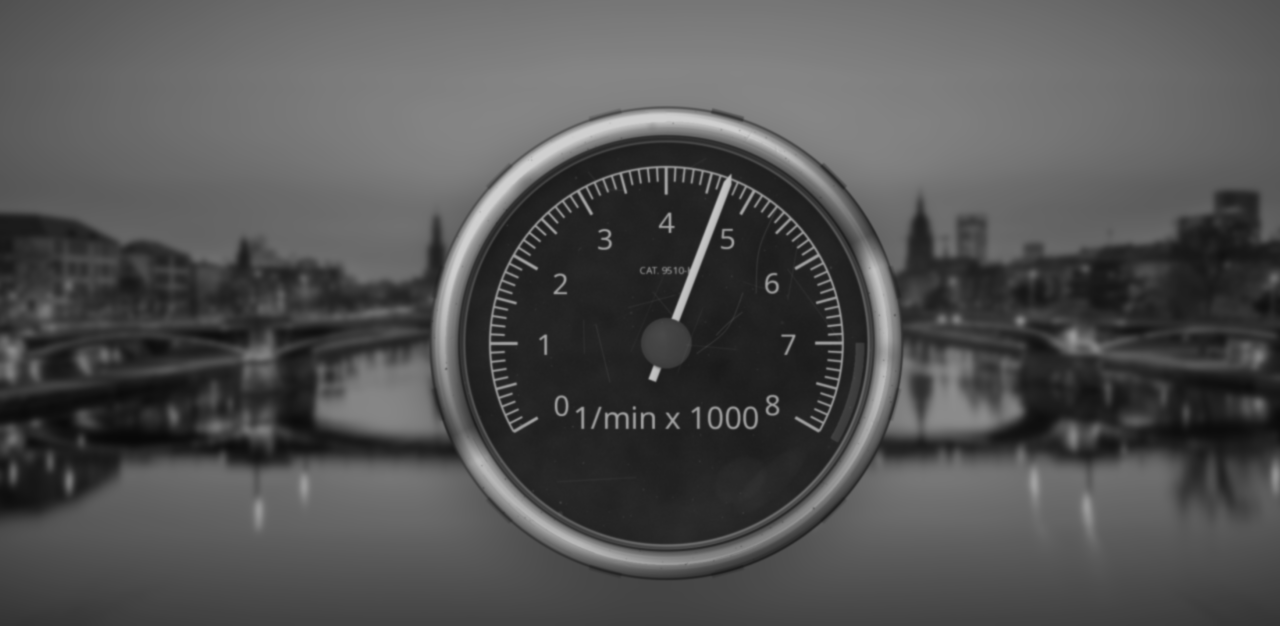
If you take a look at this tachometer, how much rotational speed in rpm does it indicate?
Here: 4700 rpm
